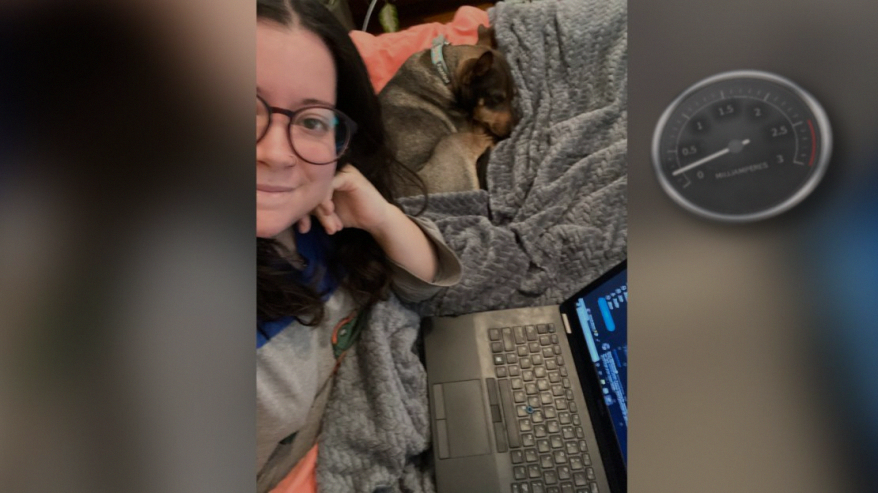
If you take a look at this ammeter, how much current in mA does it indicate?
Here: 0.2 mA
